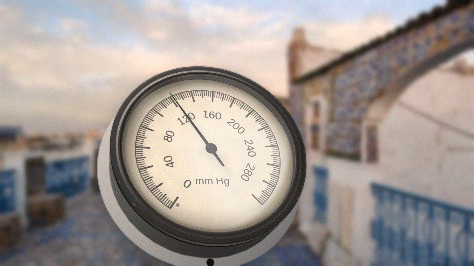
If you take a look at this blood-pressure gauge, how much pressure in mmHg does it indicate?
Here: 120 mmHg
